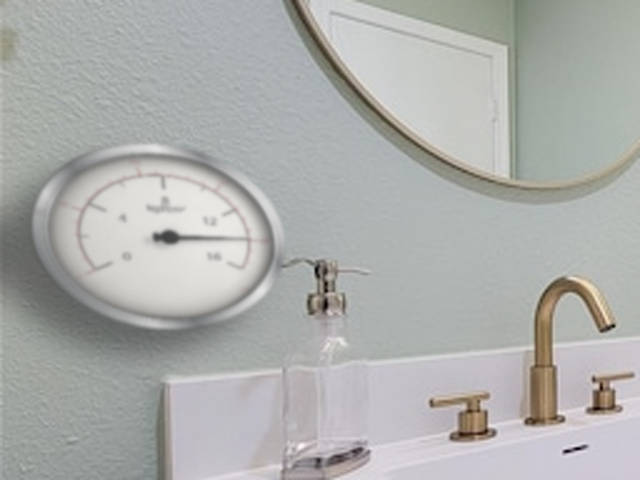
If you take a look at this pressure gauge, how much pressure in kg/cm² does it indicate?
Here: 14 kg/cm²
